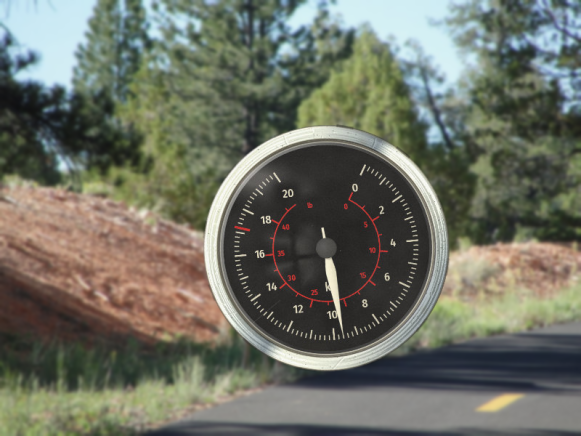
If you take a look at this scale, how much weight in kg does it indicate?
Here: 9.6 kg
